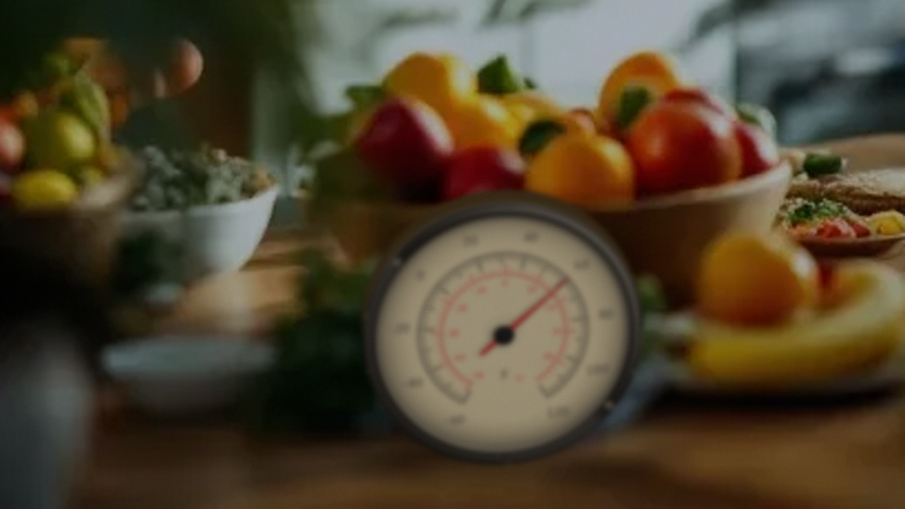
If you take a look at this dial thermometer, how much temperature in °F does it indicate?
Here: 60 °F
